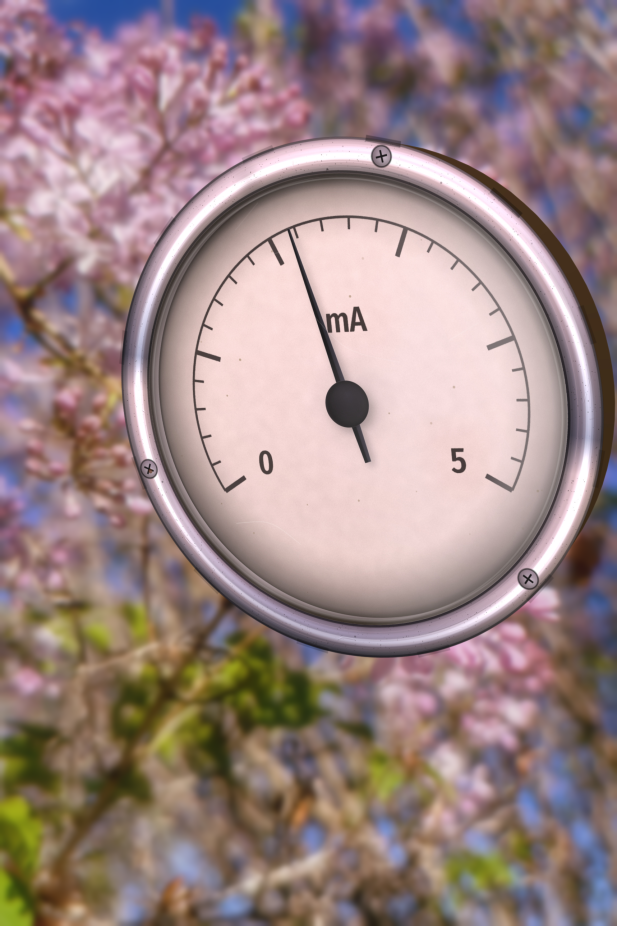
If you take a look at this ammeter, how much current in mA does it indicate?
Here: 2.2 mA
